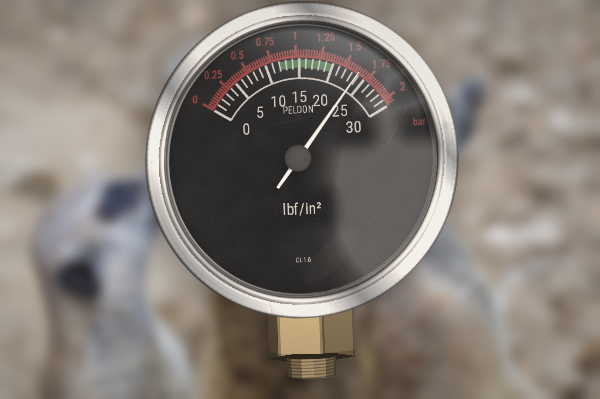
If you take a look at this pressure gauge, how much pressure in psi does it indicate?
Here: 24 psi
